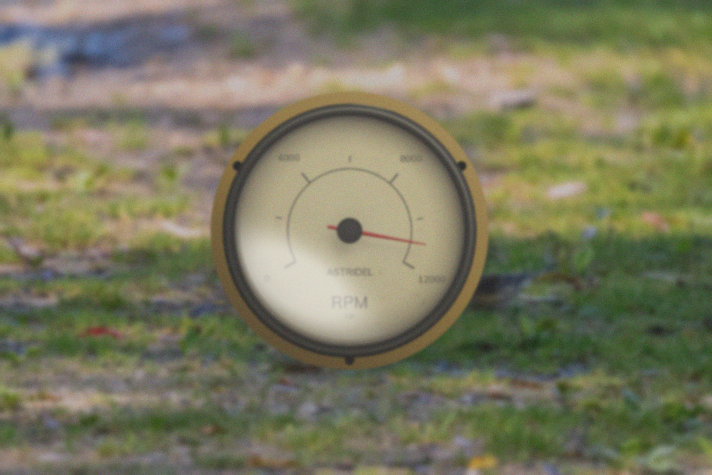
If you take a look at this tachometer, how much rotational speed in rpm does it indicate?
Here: 11000 rpm
